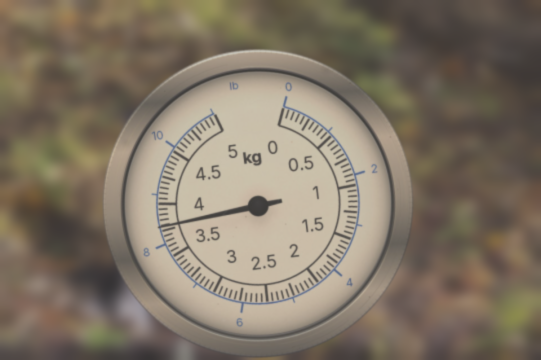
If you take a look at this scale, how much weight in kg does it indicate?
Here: 3.8 kg
